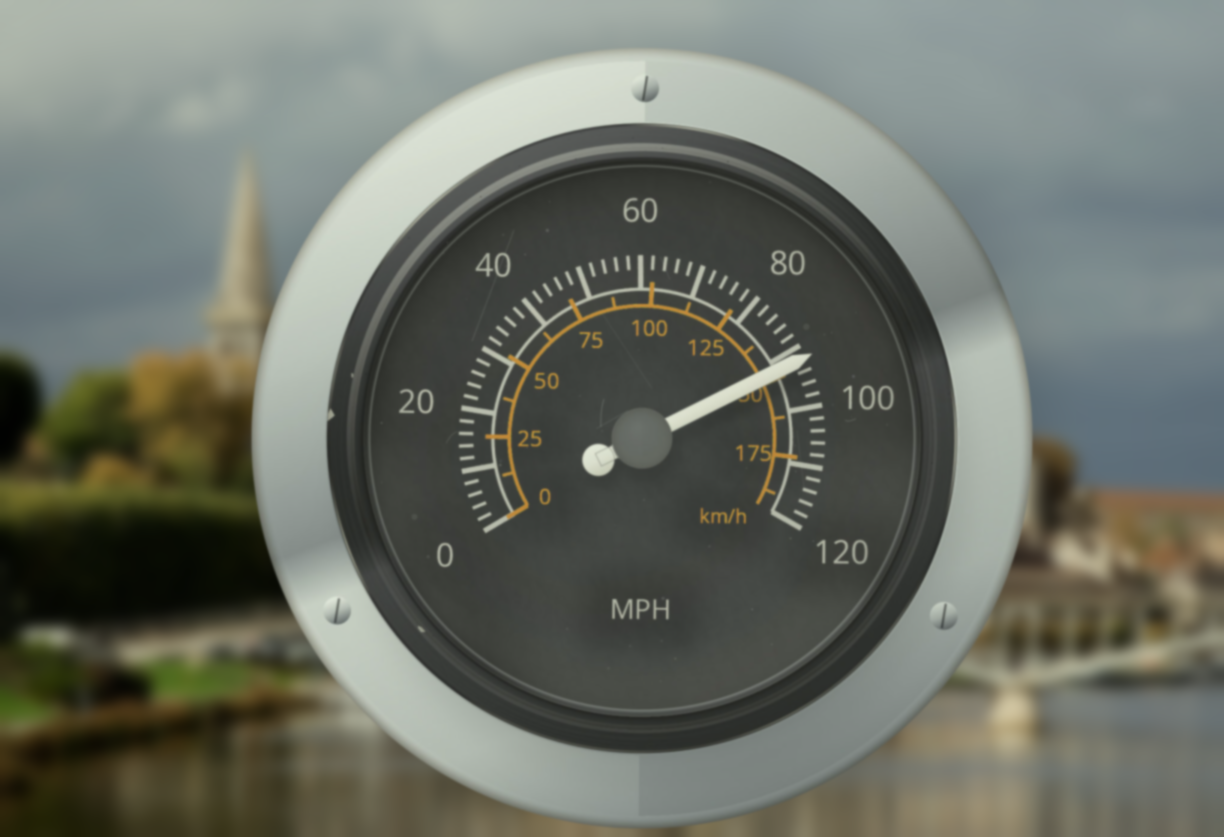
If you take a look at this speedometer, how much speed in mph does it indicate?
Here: 92 mph
